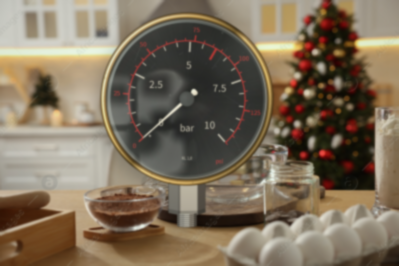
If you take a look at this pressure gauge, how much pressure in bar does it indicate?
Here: 0 bar
